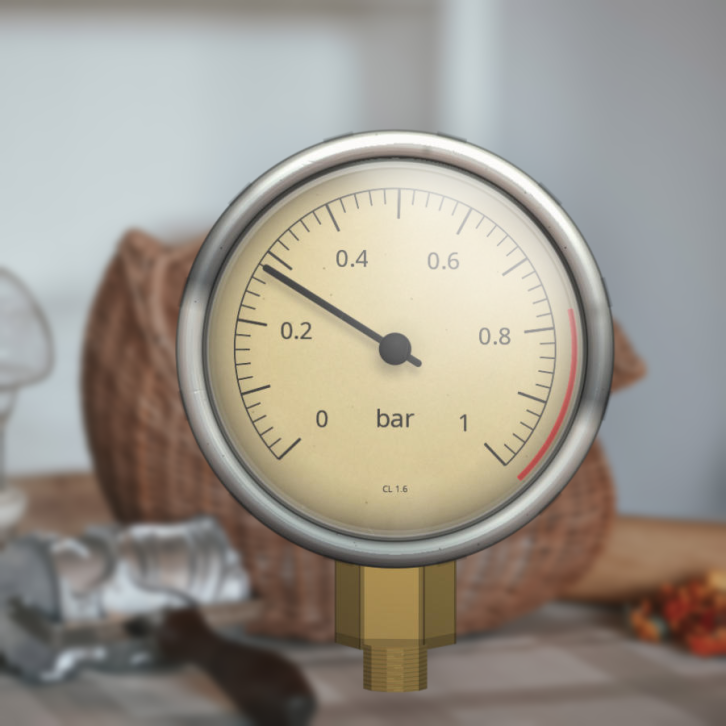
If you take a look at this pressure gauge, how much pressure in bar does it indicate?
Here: 0.28 bar
